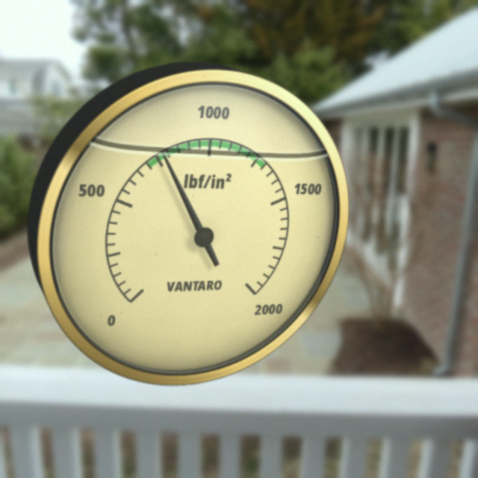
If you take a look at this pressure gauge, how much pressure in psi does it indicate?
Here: 775 psi
